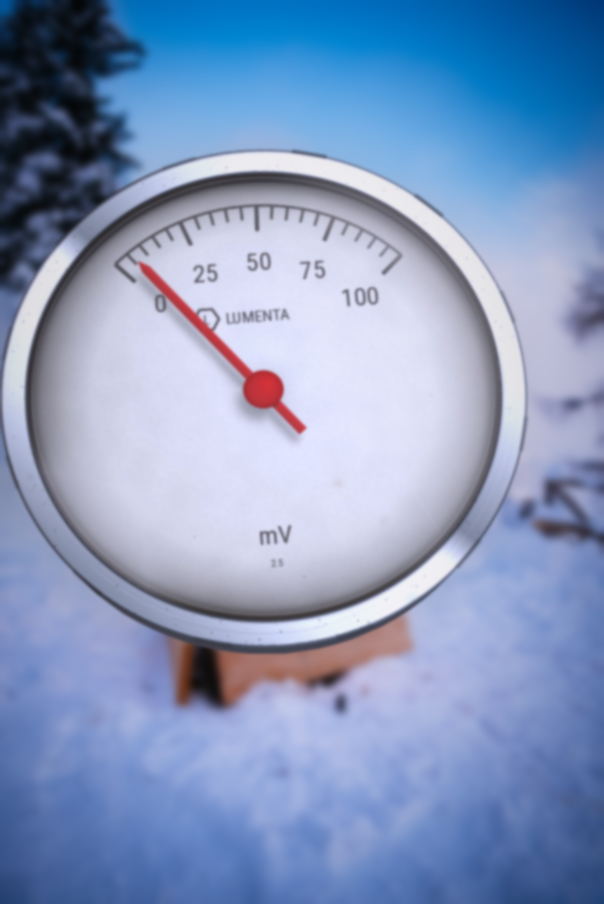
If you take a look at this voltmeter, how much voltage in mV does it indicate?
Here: 5 mV
